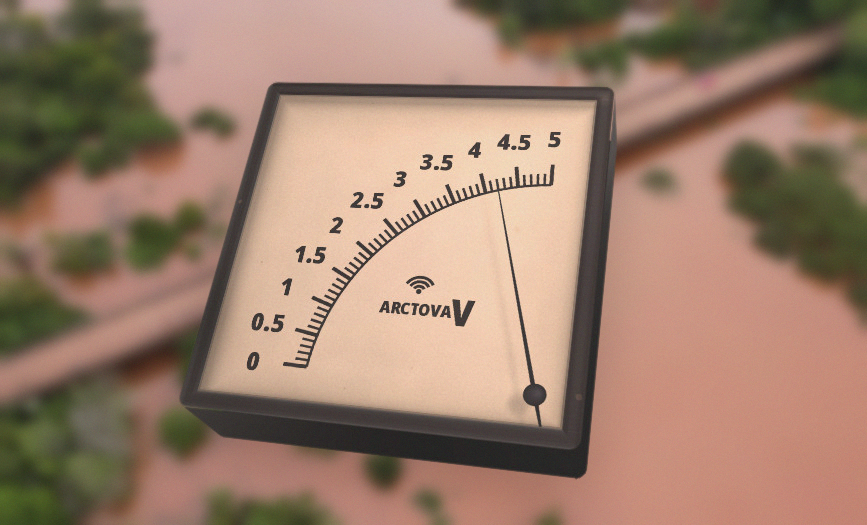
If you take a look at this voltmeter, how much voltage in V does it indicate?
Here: 4.2 V
